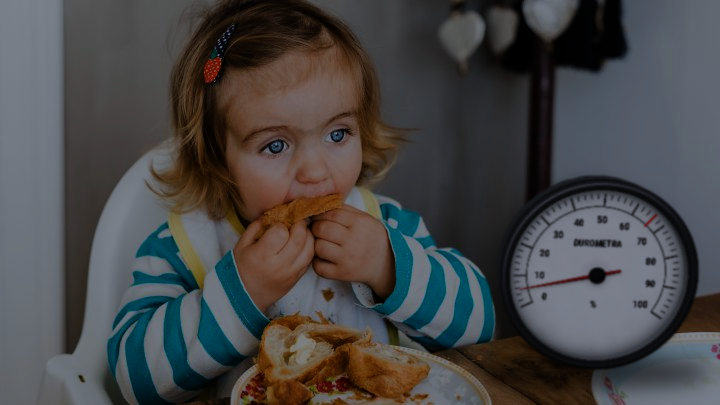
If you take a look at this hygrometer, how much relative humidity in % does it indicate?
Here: 6 %
